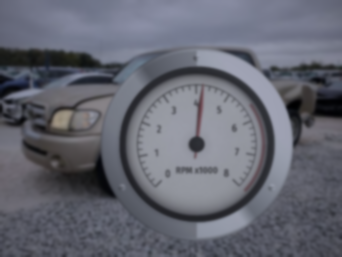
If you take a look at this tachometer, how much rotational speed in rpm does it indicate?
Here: 4200 rpm
